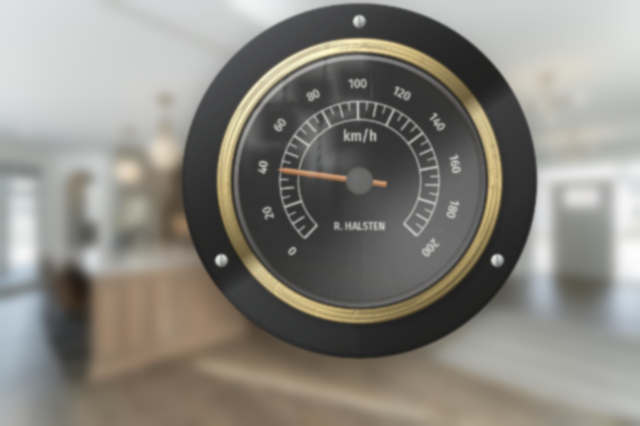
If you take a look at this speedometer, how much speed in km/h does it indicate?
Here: 40 km/h
